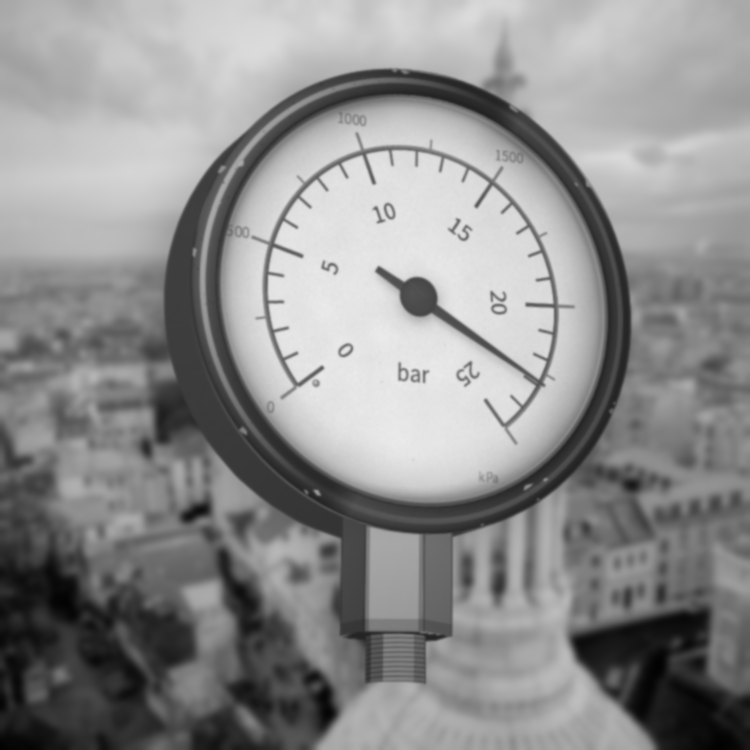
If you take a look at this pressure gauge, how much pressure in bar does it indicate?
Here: 23 bar
